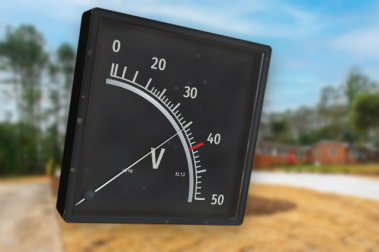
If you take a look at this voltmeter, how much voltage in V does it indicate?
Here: 35 V
